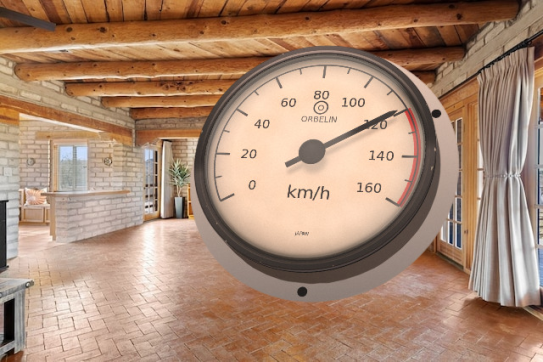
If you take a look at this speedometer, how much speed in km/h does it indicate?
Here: 120 km/h
